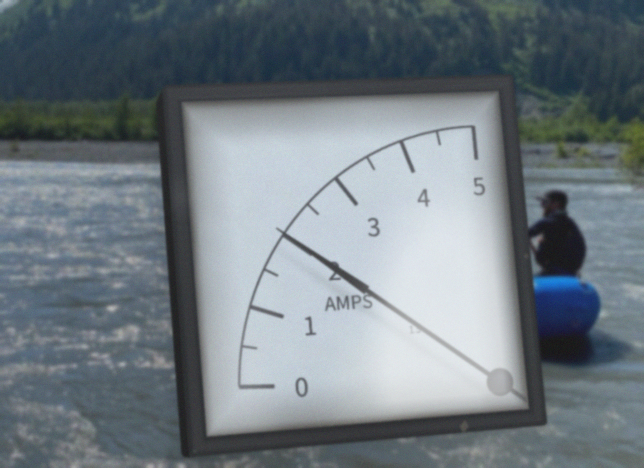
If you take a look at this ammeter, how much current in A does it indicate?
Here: 2 A
